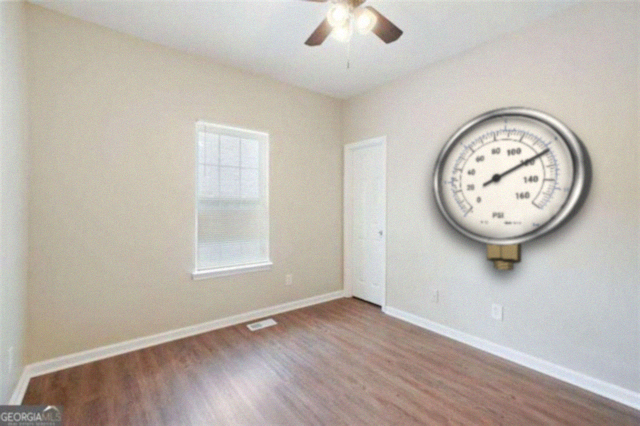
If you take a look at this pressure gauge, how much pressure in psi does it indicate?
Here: 120 psi
